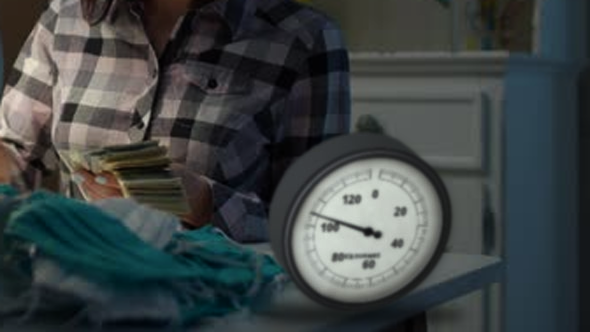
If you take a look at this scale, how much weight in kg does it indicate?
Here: 105 kg
